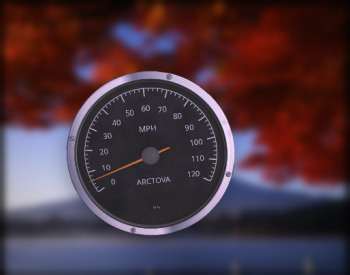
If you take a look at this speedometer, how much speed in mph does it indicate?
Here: 6 mph
